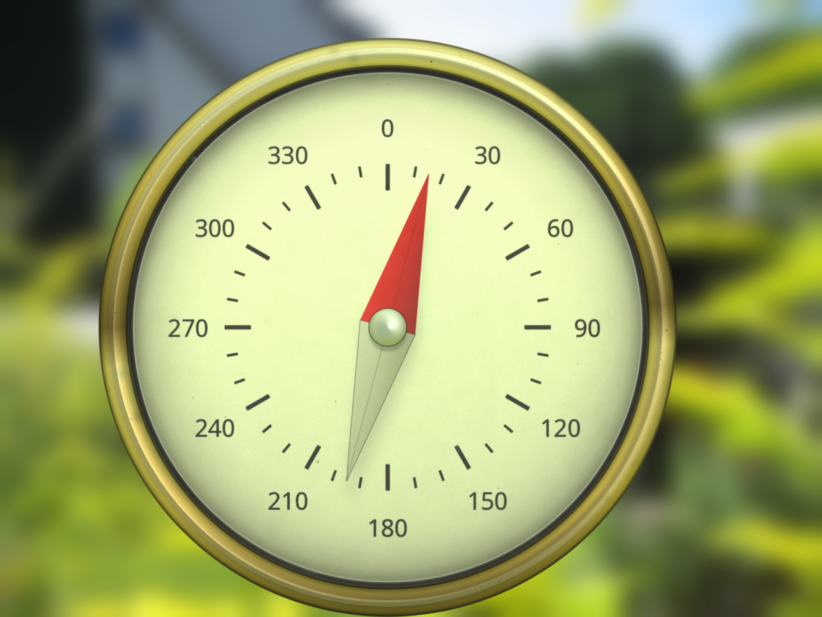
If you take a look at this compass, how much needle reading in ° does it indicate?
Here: 15 °
